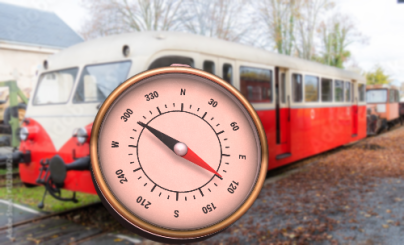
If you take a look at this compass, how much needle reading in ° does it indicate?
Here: 120 °
